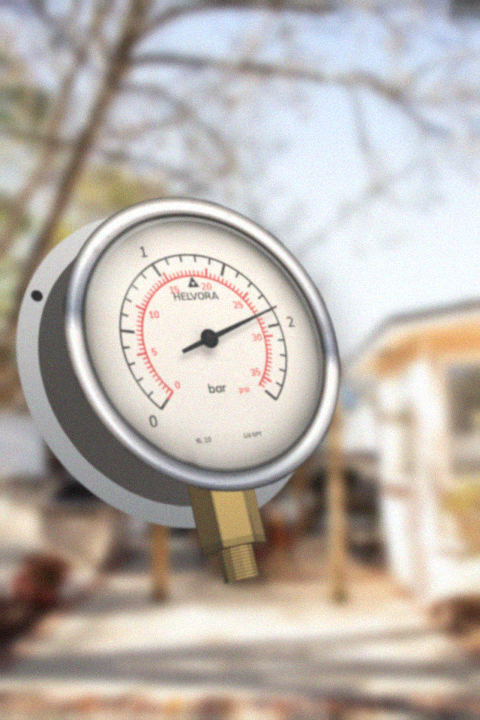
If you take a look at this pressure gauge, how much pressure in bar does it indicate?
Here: 1.9 bar
